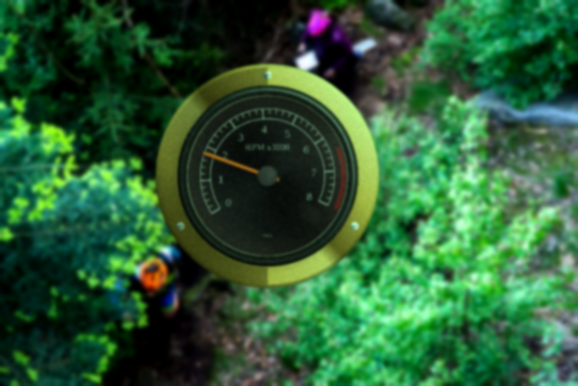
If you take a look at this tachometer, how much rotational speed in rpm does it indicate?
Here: 1800 rpm
